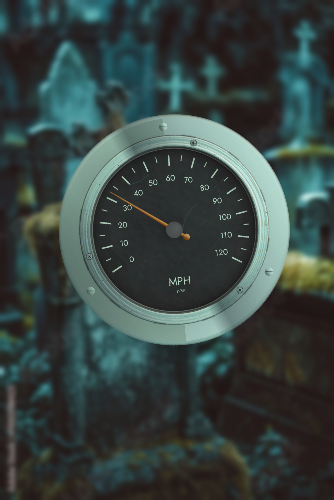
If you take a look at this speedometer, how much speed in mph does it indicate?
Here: 32.5 mph
